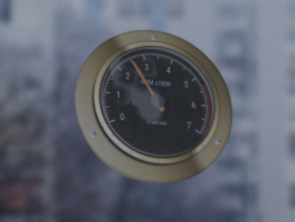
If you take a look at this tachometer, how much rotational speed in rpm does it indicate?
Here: 2500 rpm
